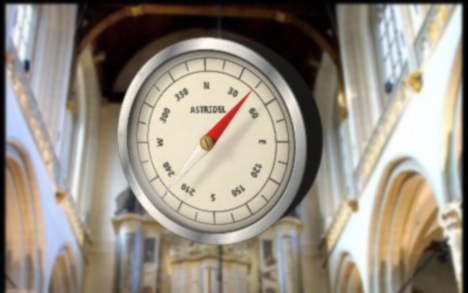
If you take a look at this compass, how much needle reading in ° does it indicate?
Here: 45 °
